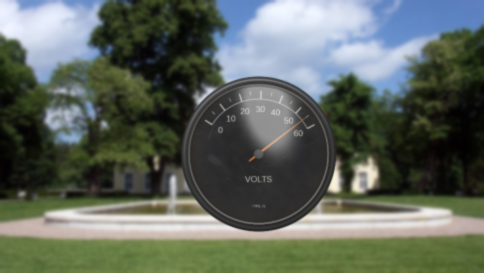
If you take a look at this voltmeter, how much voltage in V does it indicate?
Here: 55 V
